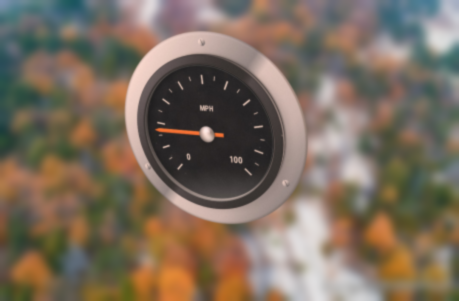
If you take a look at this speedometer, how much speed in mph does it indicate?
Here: 17.5 mph
